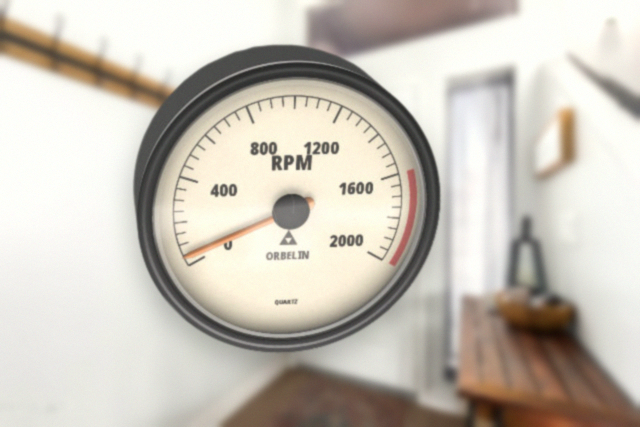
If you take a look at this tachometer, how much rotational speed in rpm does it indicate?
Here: 50 rpm
